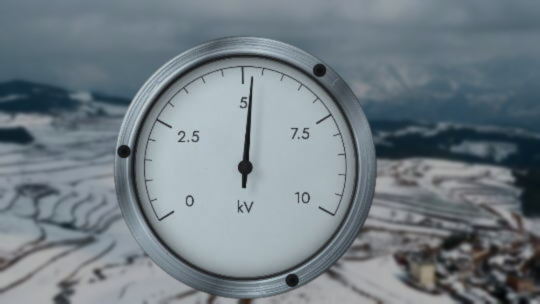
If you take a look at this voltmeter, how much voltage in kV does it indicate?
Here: 5.25 kV
